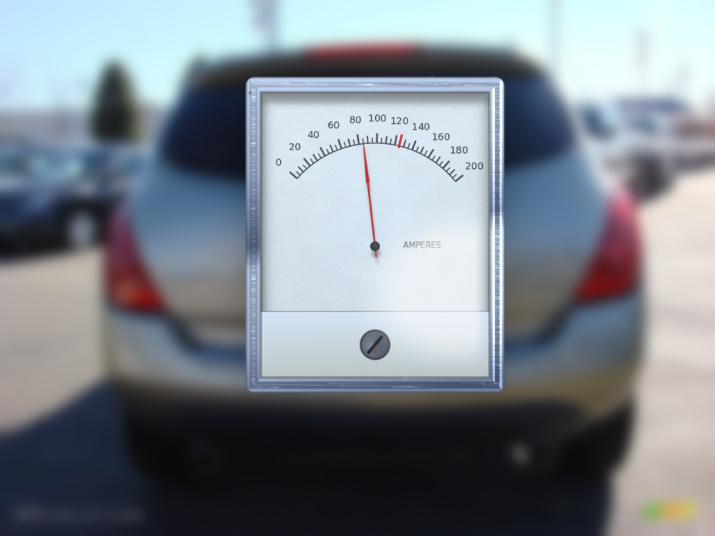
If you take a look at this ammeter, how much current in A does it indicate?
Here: 85 A
